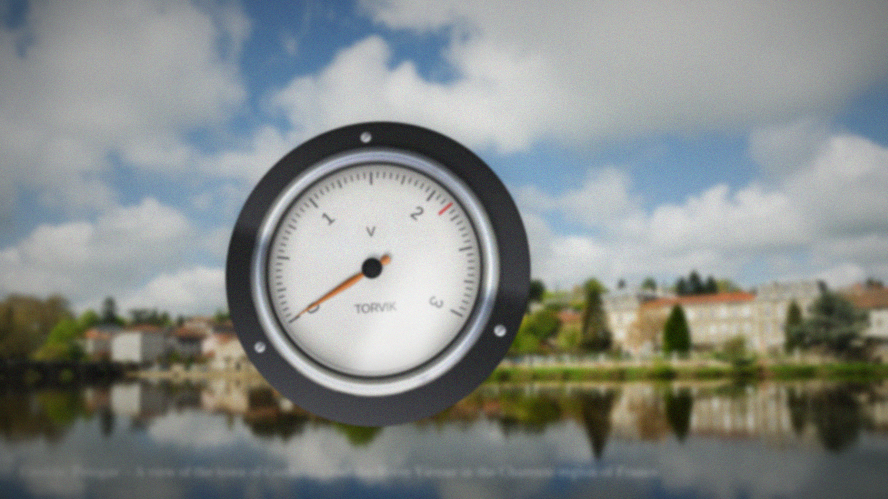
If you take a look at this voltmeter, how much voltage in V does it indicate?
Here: 0 V
